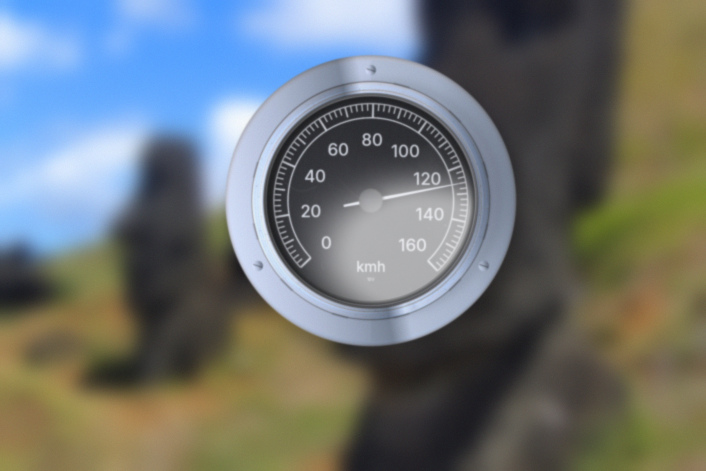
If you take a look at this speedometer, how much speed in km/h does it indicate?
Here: 126 km/h
